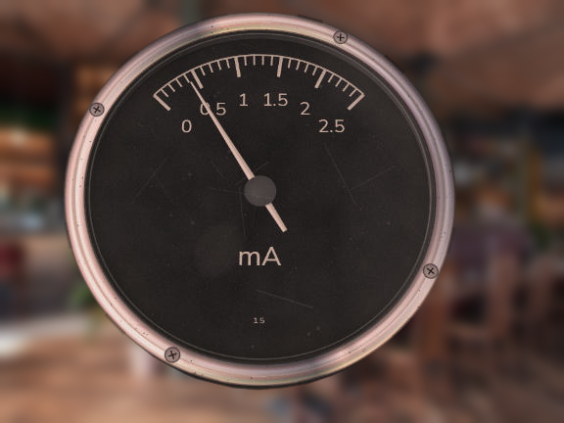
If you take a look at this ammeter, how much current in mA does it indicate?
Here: 0.4 mA
